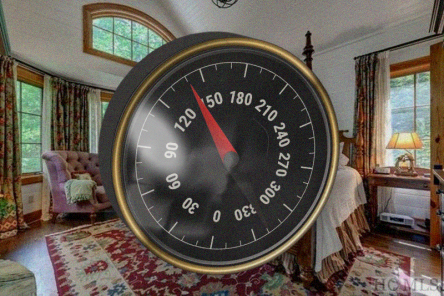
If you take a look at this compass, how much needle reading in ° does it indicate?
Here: 140 °
